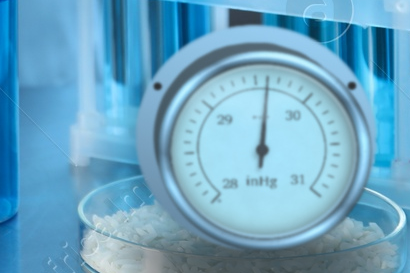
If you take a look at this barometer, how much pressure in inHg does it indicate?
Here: 29.6 inHg
